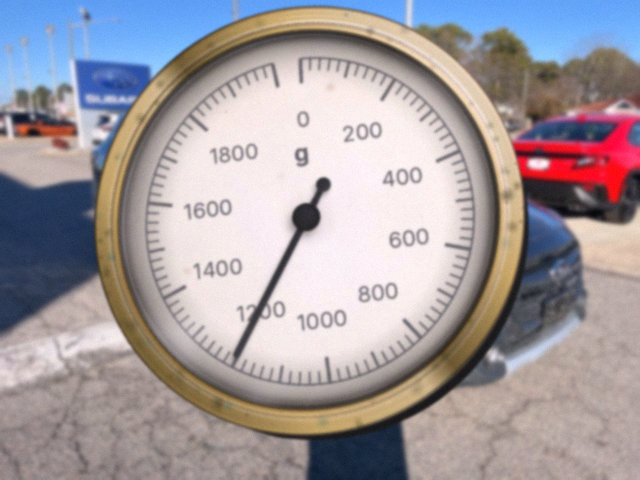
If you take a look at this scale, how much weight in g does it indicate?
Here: 1200 g
